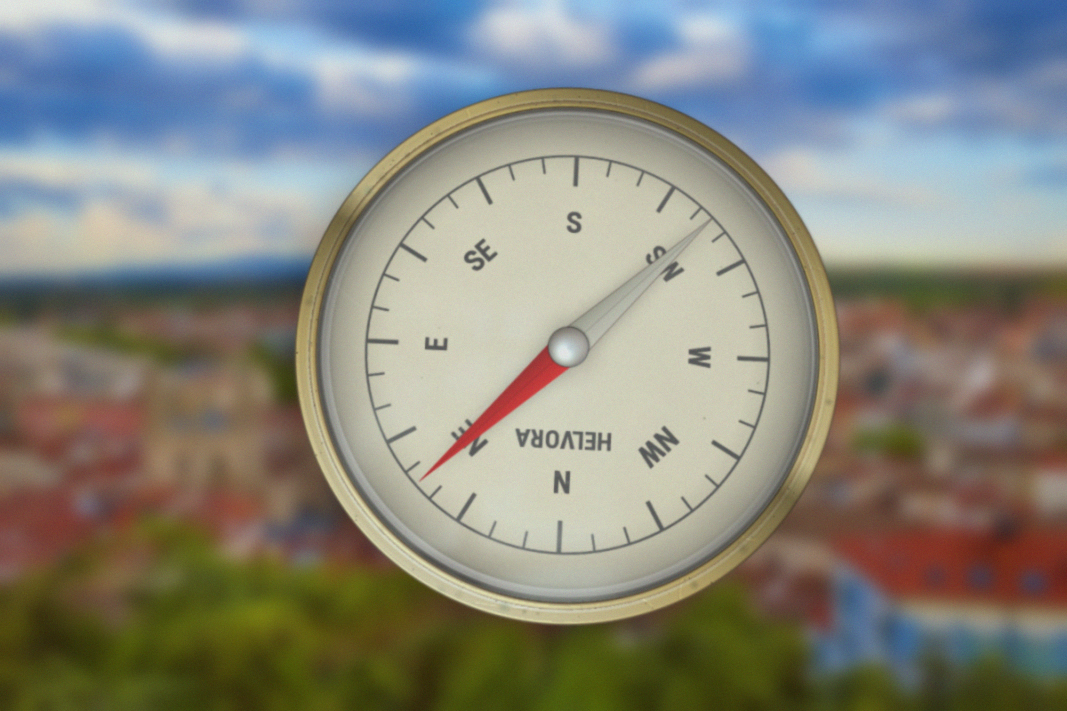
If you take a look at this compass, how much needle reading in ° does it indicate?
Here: 45 °
